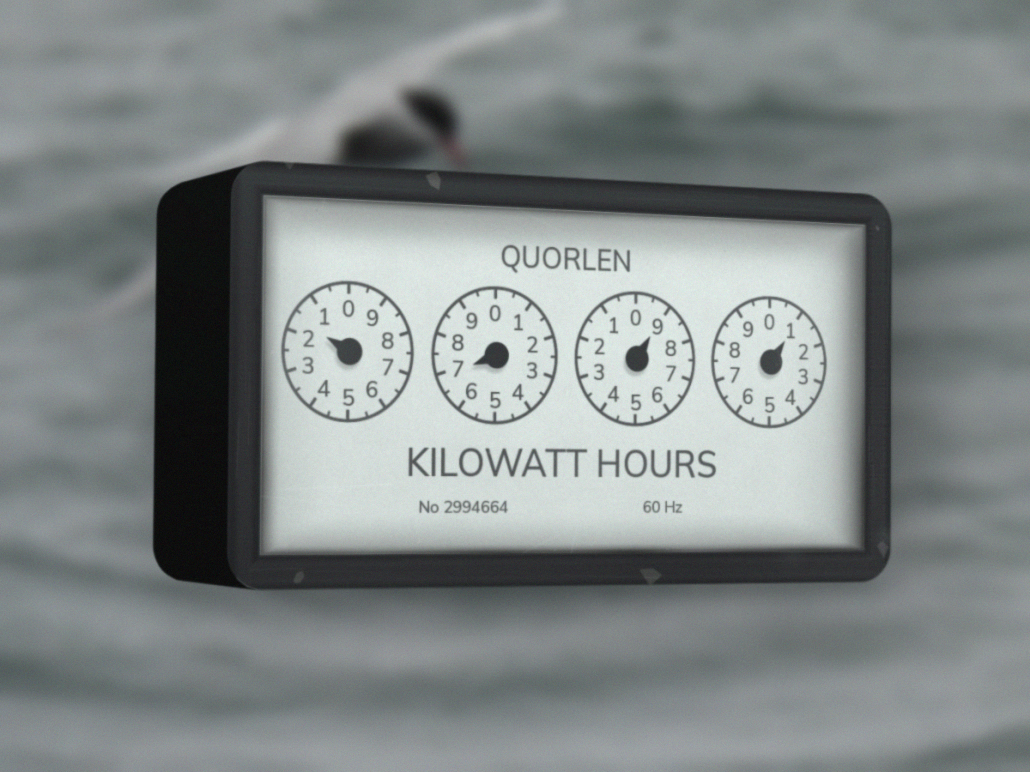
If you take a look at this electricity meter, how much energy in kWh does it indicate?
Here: 1691 kWh
